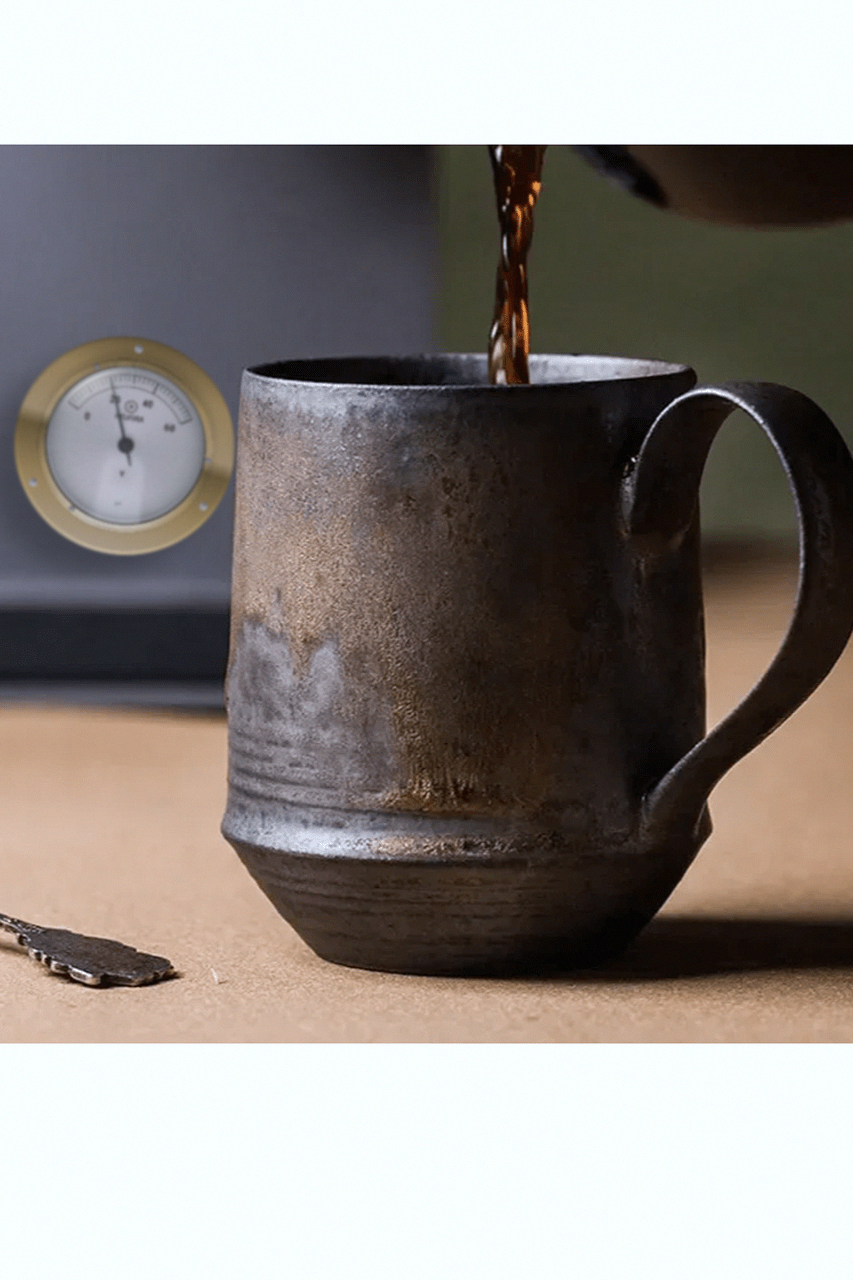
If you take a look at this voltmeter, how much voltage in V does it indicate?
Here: 20 V
